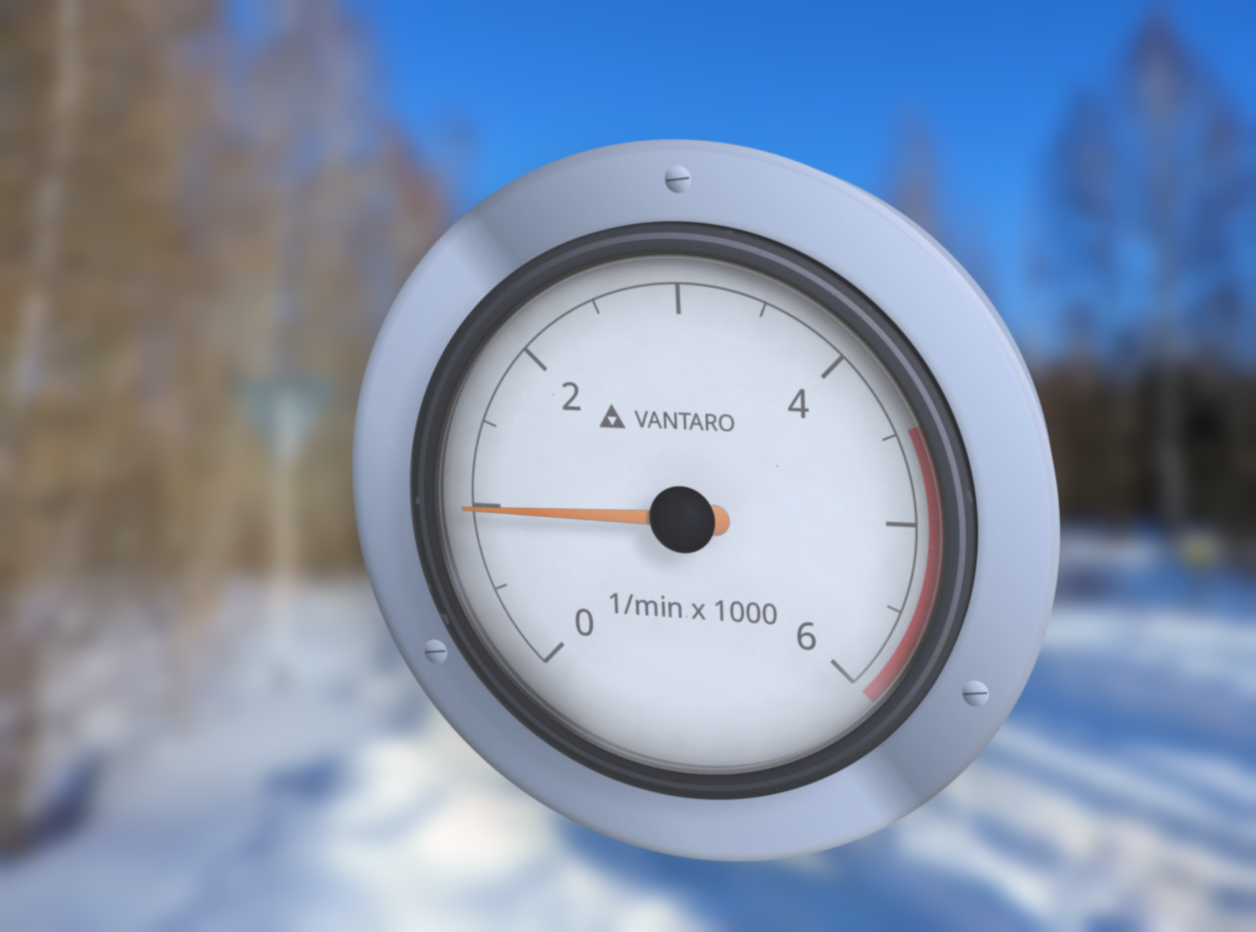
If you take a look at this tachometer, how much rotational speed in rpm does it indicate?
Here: 1000 rpm
